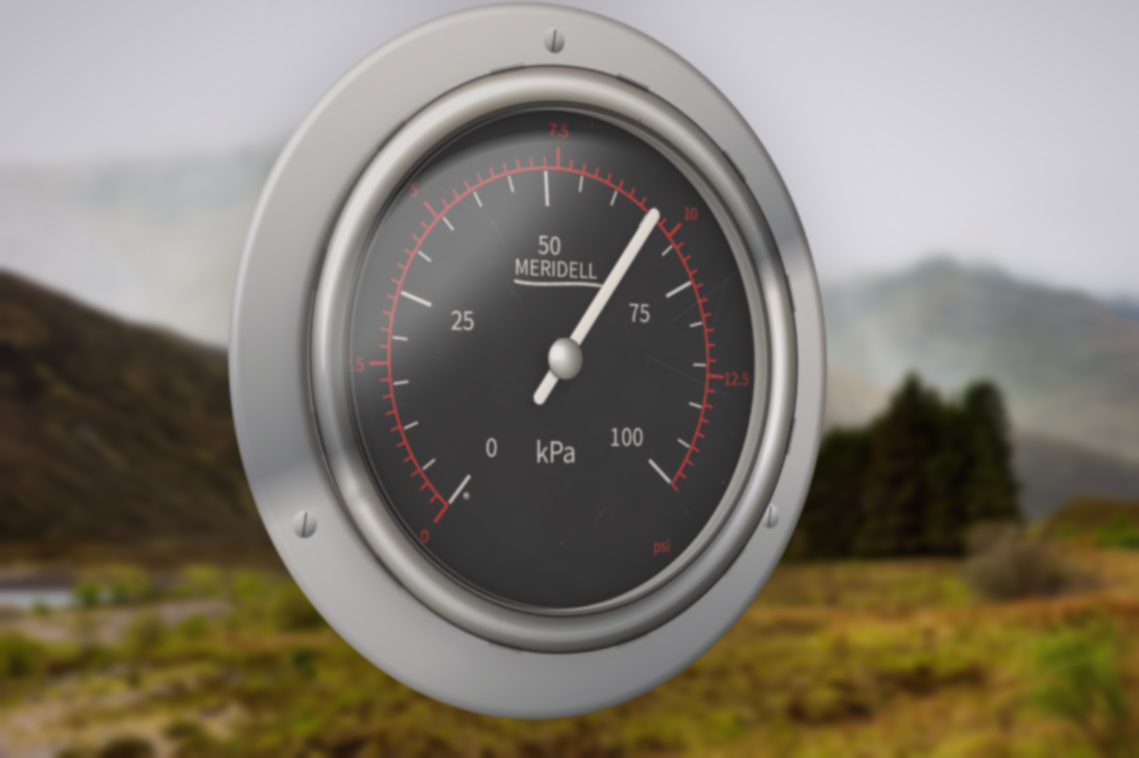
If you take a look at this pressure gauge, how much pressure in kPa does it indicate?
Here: 65 kPa
